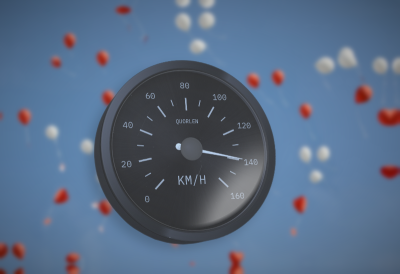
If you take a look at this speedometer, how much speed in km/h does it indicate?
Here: 140 km/h
